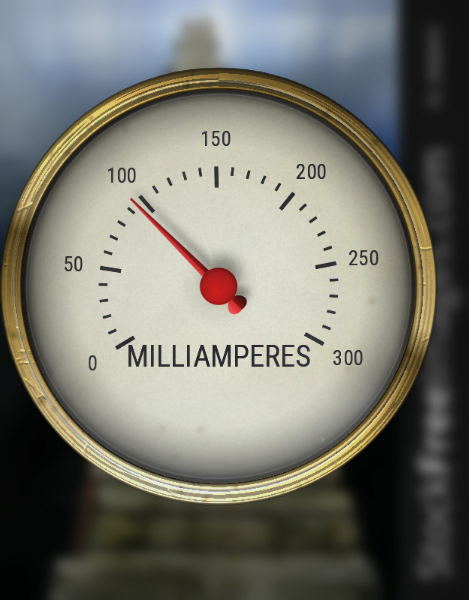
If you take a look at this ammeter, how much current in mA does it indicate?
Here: 95 mA
